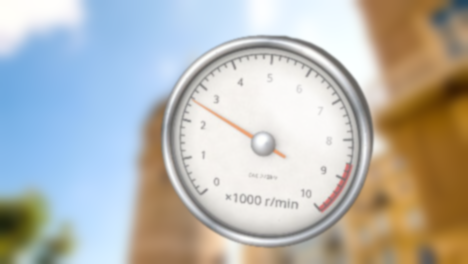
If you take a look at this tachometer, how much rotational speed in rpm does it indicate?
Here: 2600 rpm
